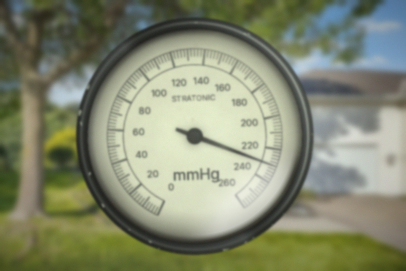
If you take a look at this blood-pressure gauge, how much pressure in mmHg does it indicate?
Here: 230 mmHg
